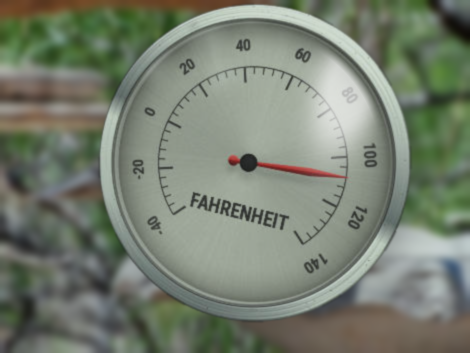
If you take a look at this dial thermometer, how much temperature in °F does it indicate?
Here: 108 °F
